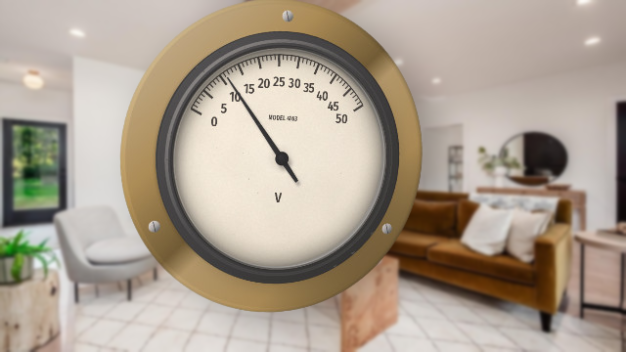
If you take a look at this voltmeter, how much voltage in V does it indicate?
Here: 11 V
